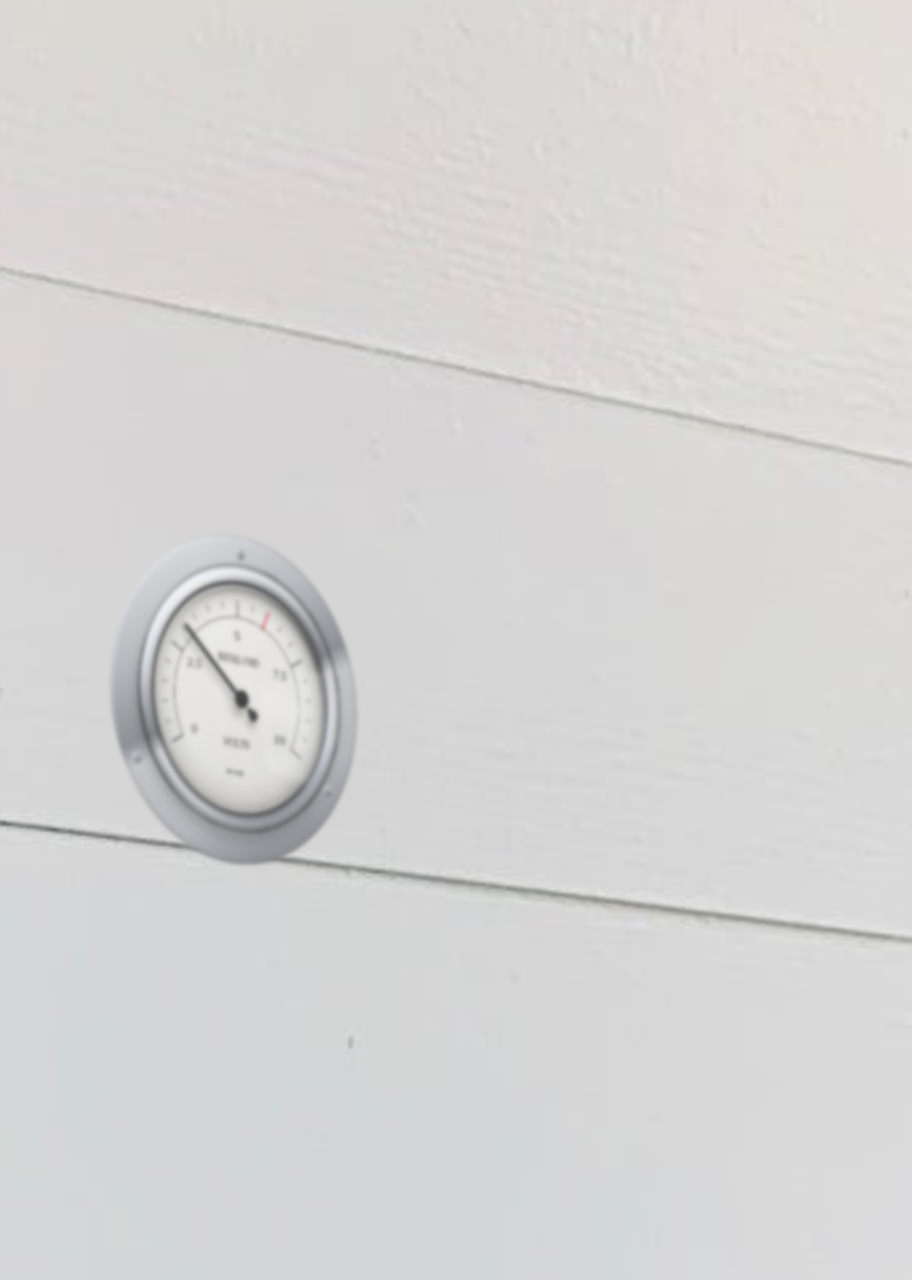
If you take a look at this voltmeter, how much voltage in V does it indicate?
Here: 3 V
